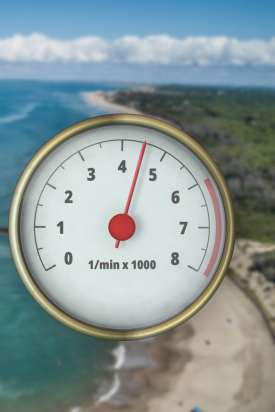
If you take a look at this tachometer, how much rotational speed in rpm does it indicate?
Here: 4500 rpm
